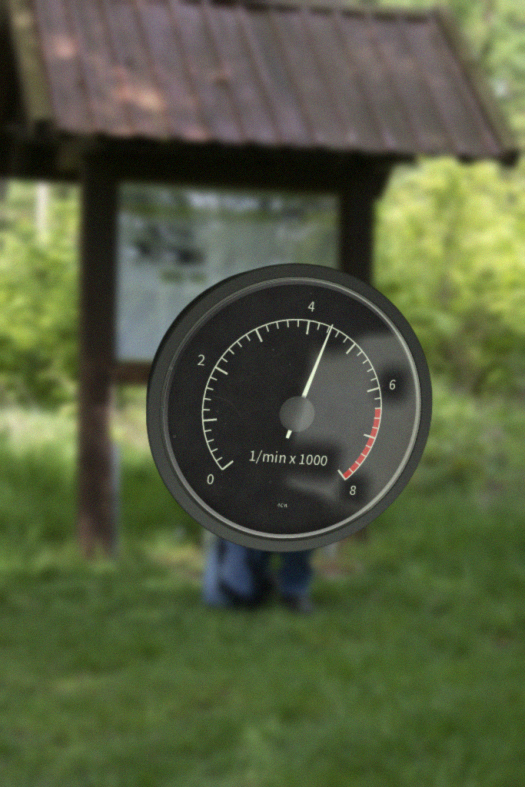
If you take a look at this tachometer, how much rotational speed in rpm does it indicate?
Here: 4400 rpm
